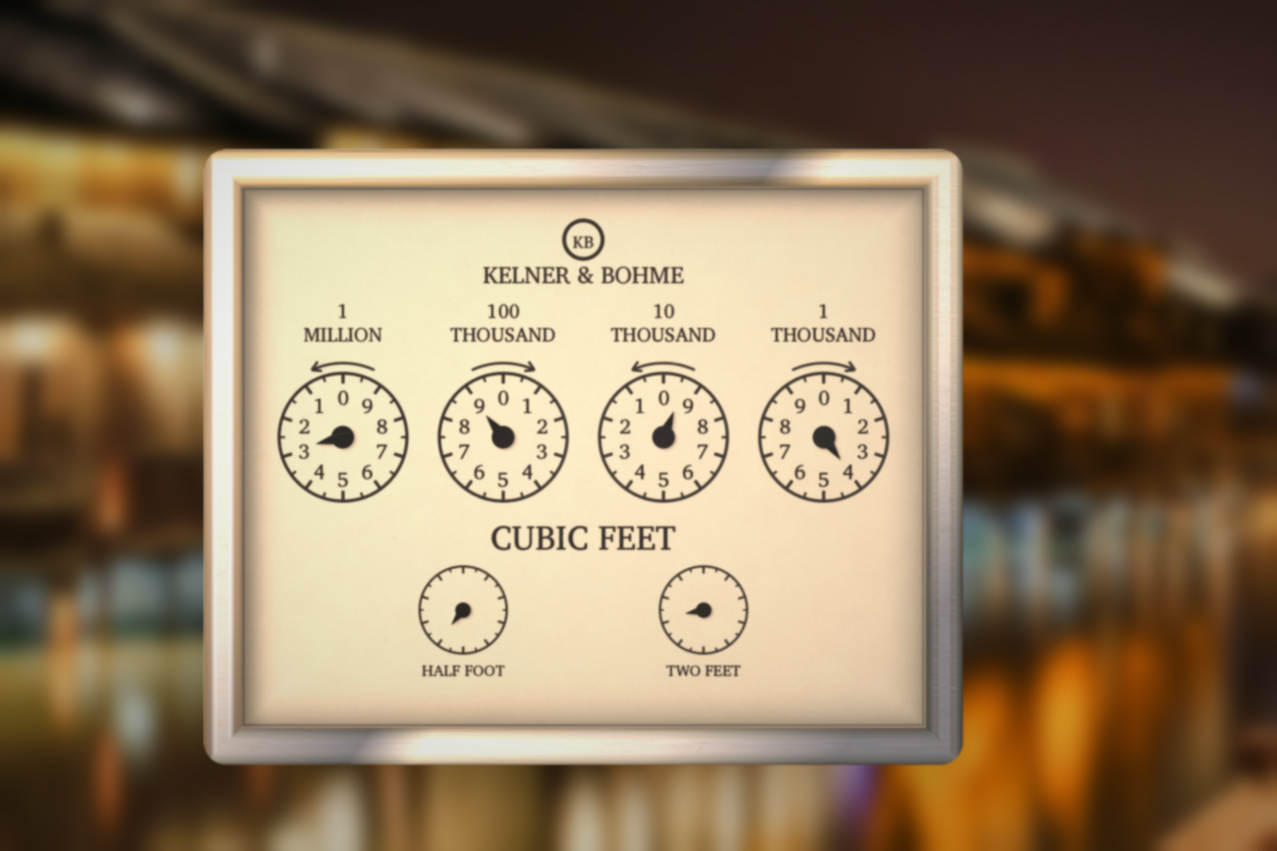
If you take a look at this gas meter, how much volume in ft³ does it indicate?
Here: 289400 ft³
